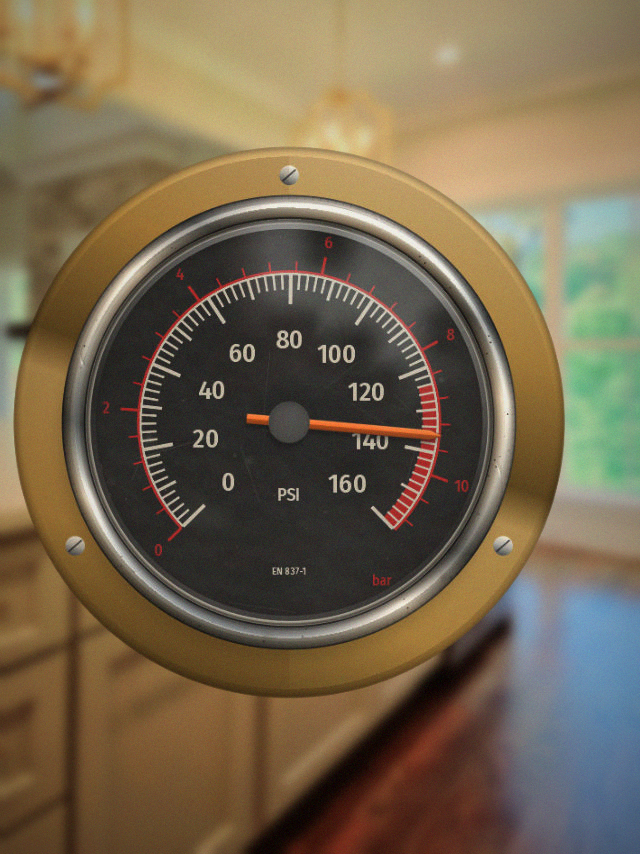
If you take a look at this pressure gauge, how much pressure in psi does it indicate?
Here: 136 psi
